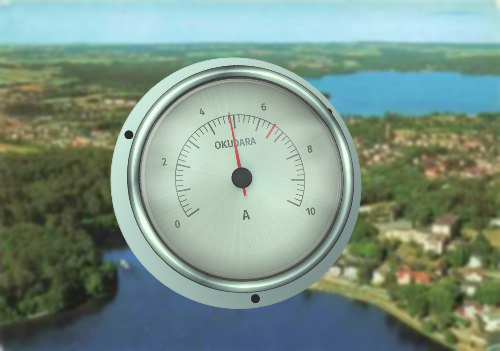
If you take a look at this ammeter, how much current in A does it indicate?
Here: 4.8 A
